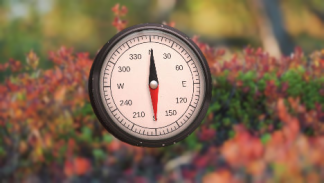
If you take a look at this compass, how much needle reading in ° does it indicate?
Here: 180 °
